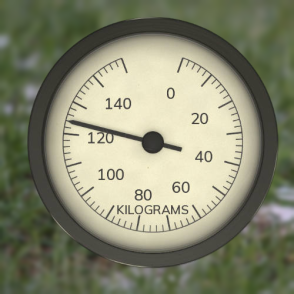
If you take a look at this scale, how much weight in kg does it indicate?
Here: 124 kg
